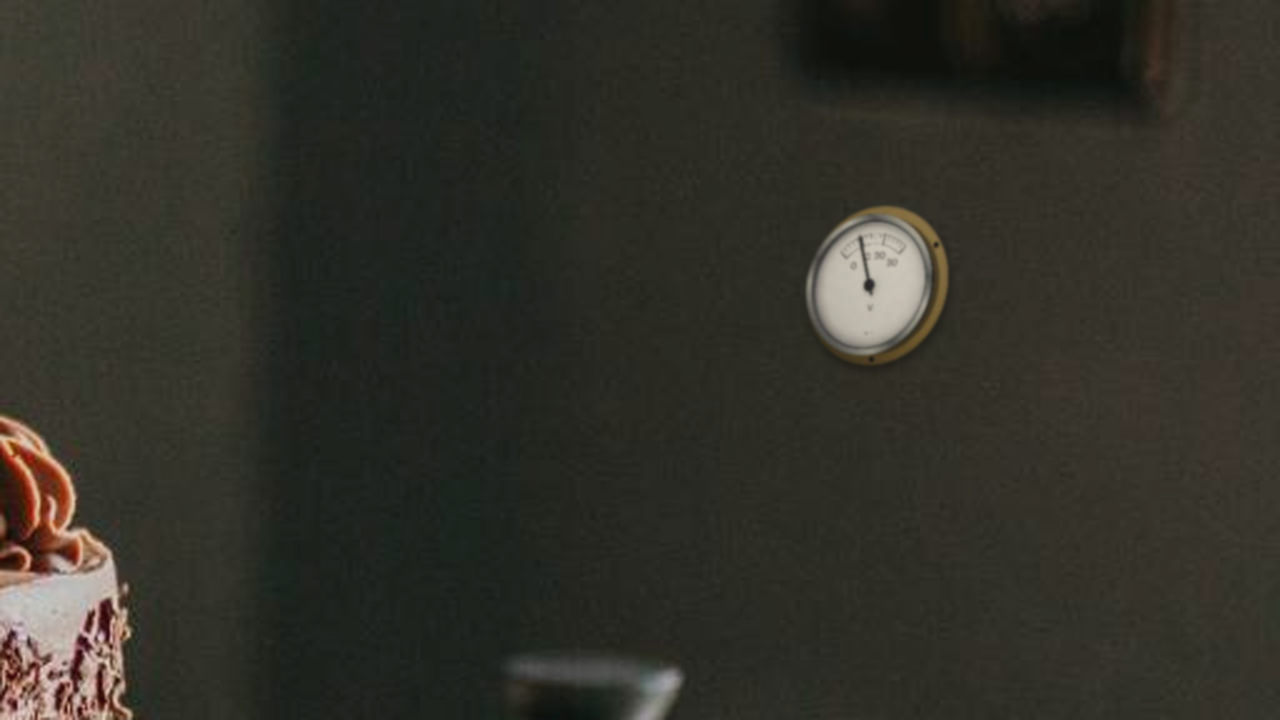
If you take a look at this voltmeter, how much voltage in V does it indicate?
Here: 10 V
